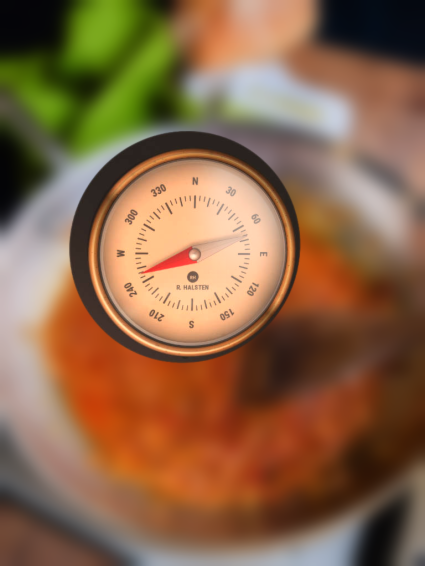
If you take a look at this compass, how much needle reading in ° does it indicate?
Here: 250 °
